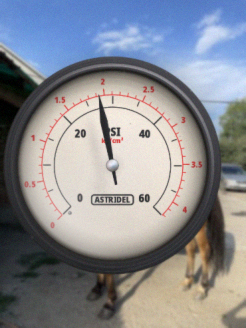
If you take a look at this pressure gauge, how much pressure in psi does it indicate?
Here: 27.5 psi
